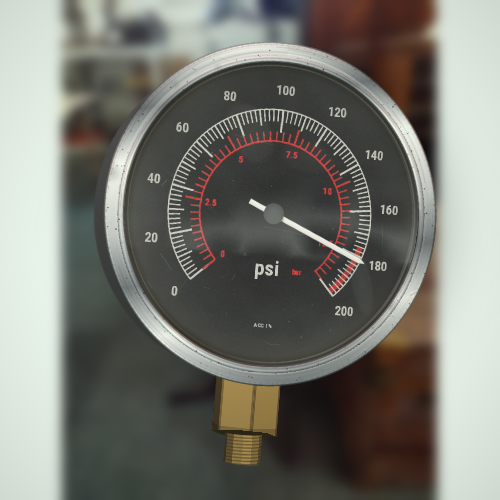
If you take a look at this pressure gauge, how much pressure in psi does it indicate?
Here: 182 psi
